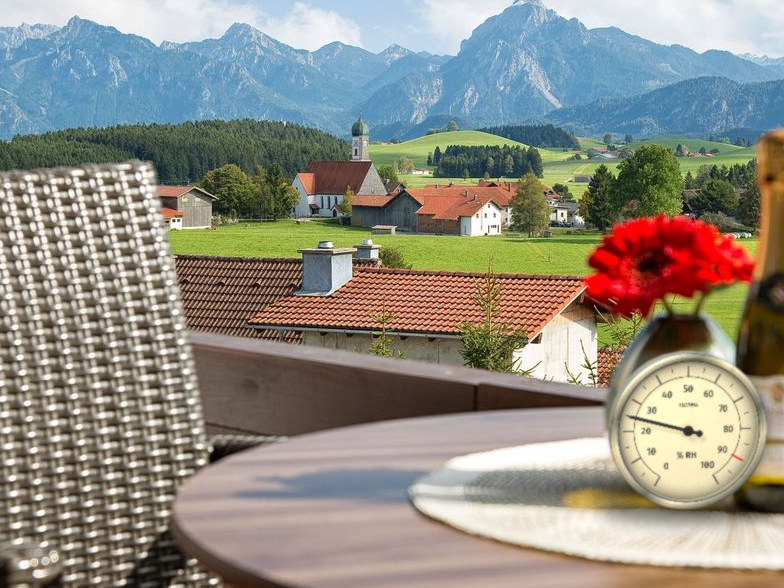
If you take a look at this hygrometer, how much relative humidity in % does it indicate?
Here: 25 %
